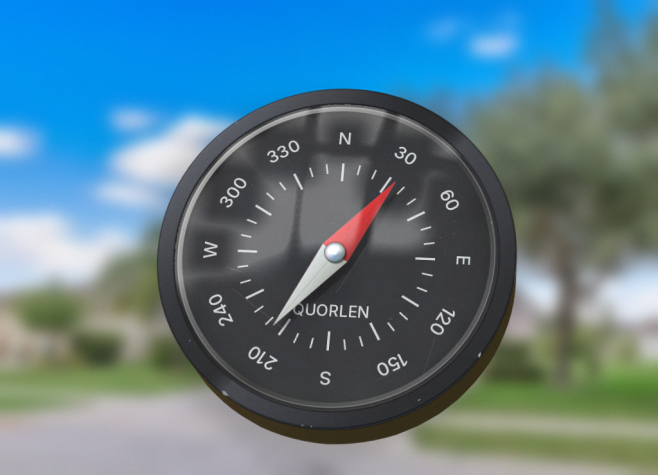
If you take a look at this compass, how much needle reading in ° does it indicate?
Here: 35 °
